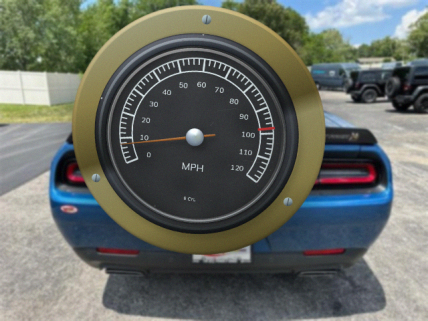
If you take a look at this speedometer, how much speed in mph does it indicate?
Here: 8 mph
